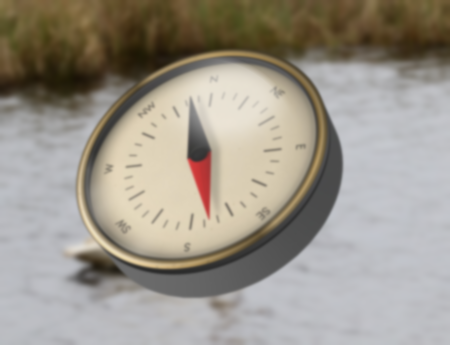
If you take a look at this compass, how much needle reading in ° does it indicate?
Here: 165 °
